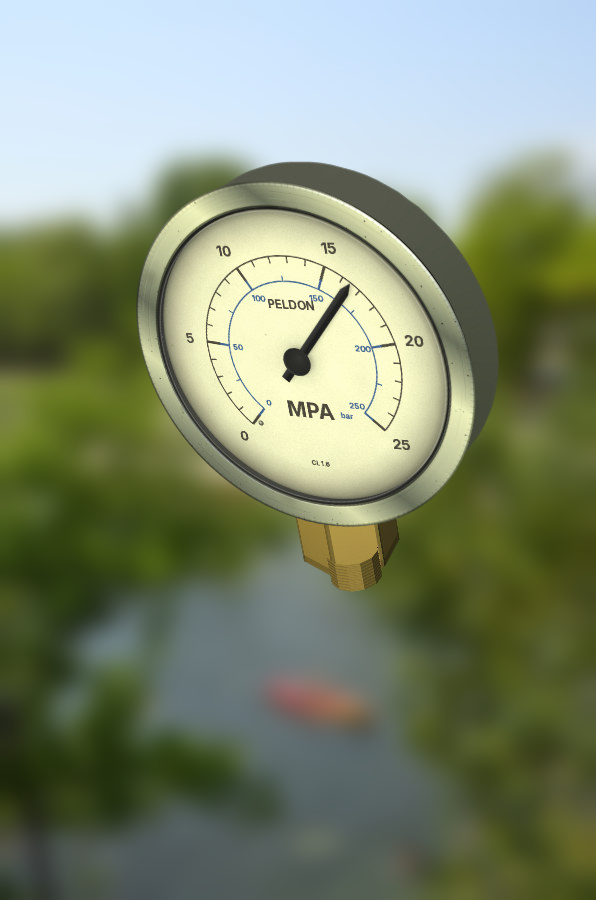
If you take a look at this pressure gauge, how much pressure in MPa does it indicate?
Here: 16.5 MPa
